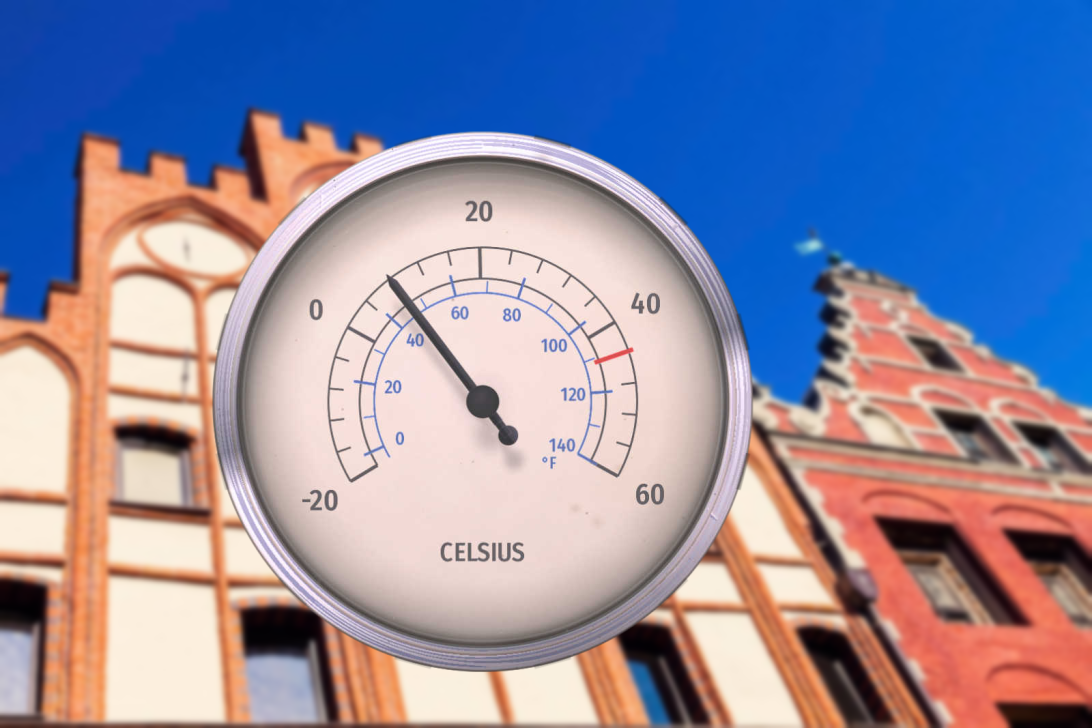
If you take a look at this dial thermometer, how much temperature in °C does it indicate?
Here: 8 °C
